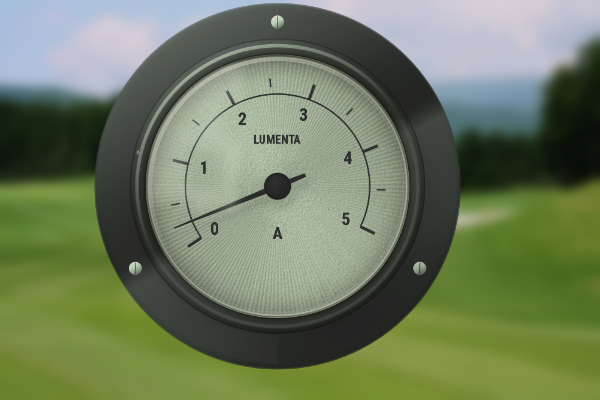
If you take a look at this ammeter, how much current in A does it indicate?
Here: 0.25 A
